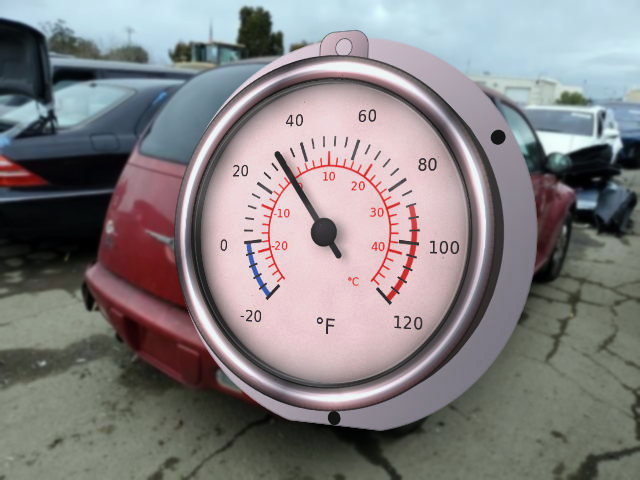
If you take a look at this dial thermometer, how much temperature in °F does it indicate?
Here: 32 °F
